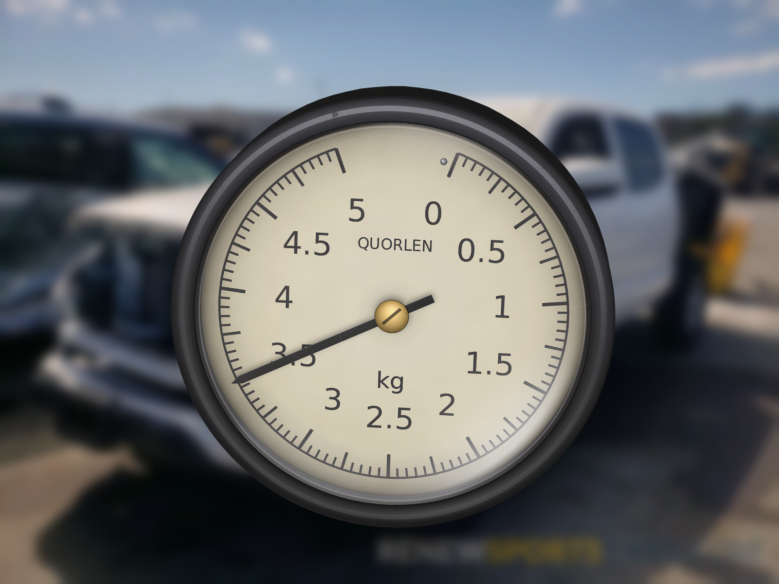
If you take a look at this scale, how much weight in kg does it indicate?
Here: 3.5 kg
